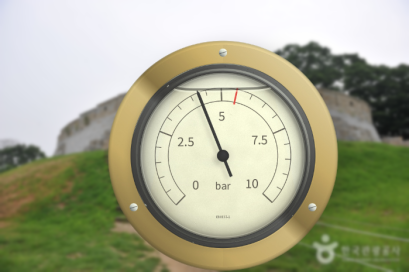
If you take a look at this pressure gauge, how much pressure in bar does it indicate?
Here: 4.25 bar
